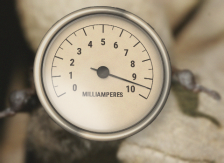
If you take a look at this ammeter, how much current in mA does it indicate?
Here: 9.5 mA
